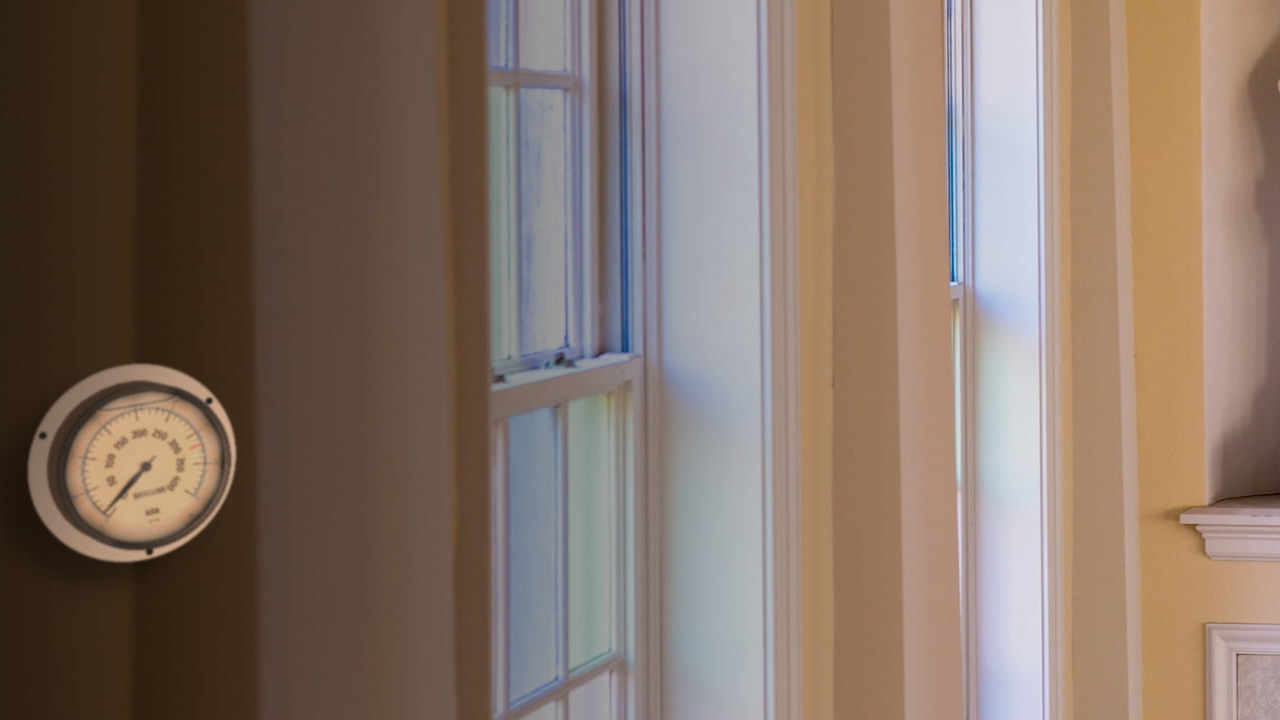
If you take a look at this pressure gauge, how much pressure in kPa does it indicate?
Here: 10 kPa
